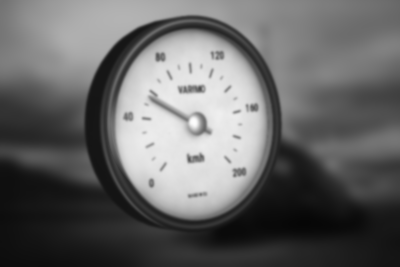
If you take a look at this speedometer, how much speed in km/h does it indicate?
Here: 55 km/h
